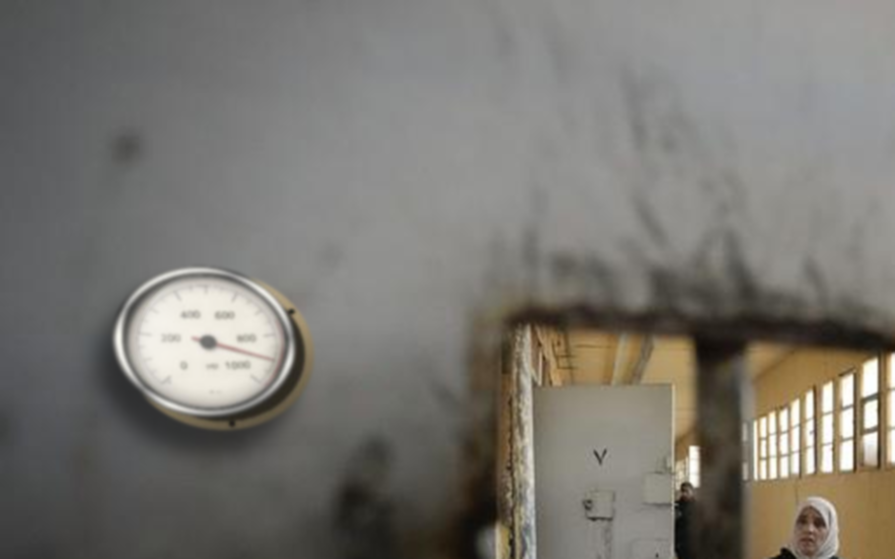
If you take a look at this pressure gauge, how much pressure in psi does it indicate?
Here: 900 psi
